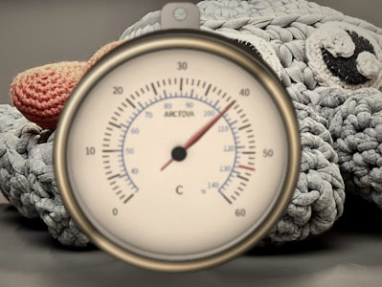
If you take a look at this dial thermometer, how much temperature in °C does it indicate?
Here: 40 °C
